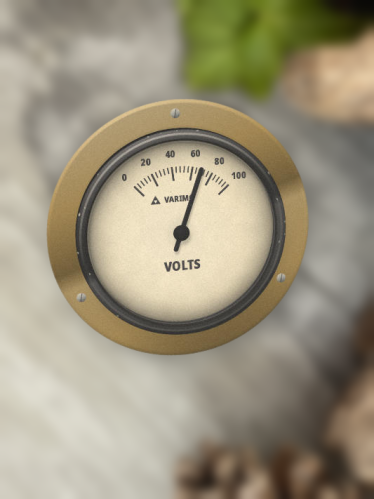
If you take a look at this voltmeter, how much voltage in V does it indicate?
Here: 68 V
